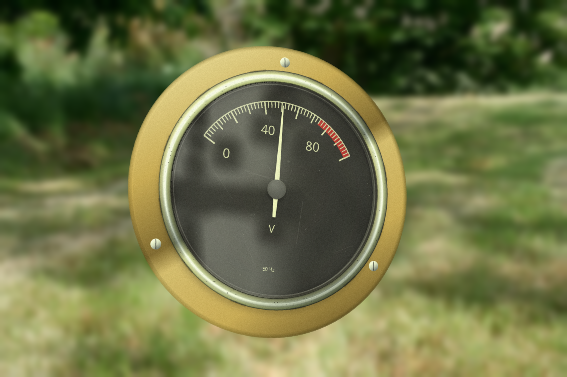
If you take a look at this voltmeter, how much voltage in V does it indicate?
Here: 50 V
